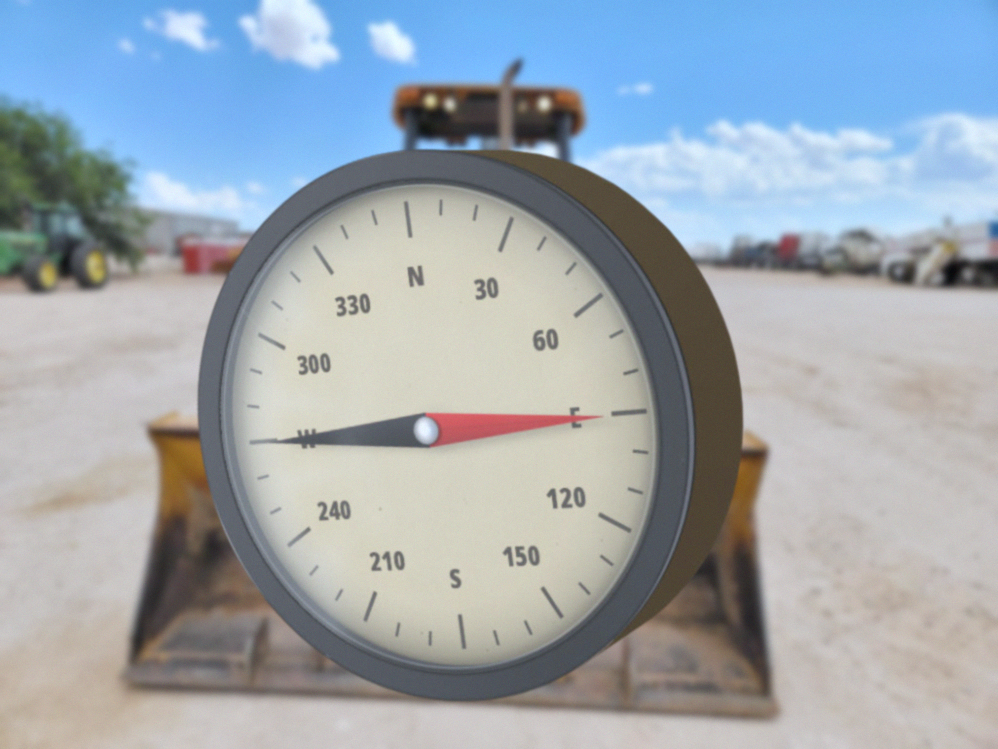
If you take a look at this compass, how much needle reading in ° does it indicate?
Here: 90 °
